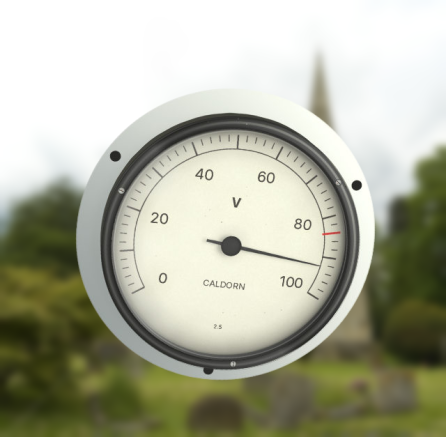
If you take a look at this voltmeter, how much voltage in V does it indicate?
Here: 92 V
